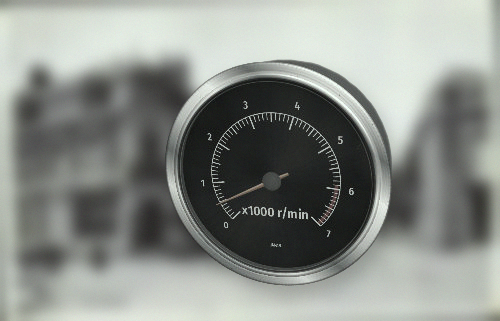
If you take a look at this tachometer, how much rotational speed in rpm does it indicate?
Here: 500 rpm
